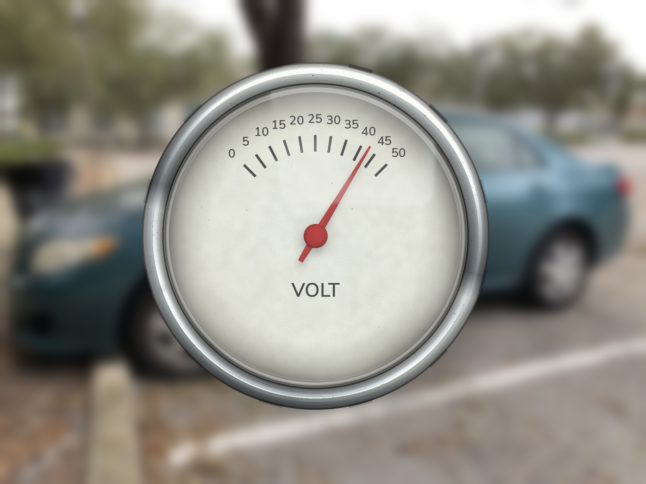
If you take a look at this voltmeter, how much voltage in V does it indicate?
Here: 42.5 V
